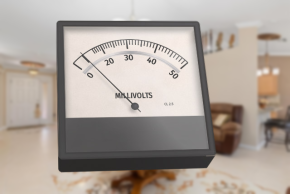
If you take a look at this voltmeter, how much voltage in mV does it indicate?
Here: 10 mV
